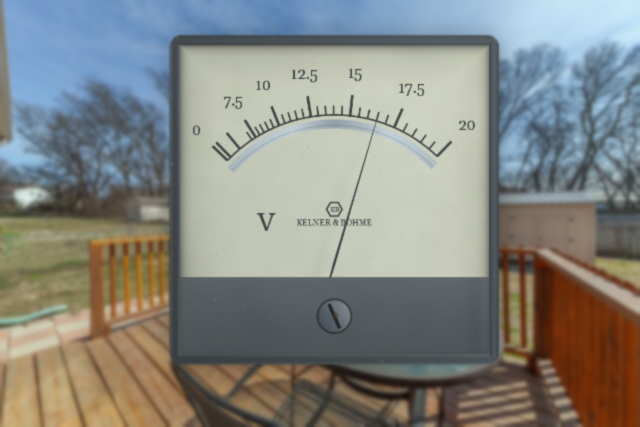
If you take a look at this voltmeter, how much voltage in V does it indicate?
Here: 16.5 V
